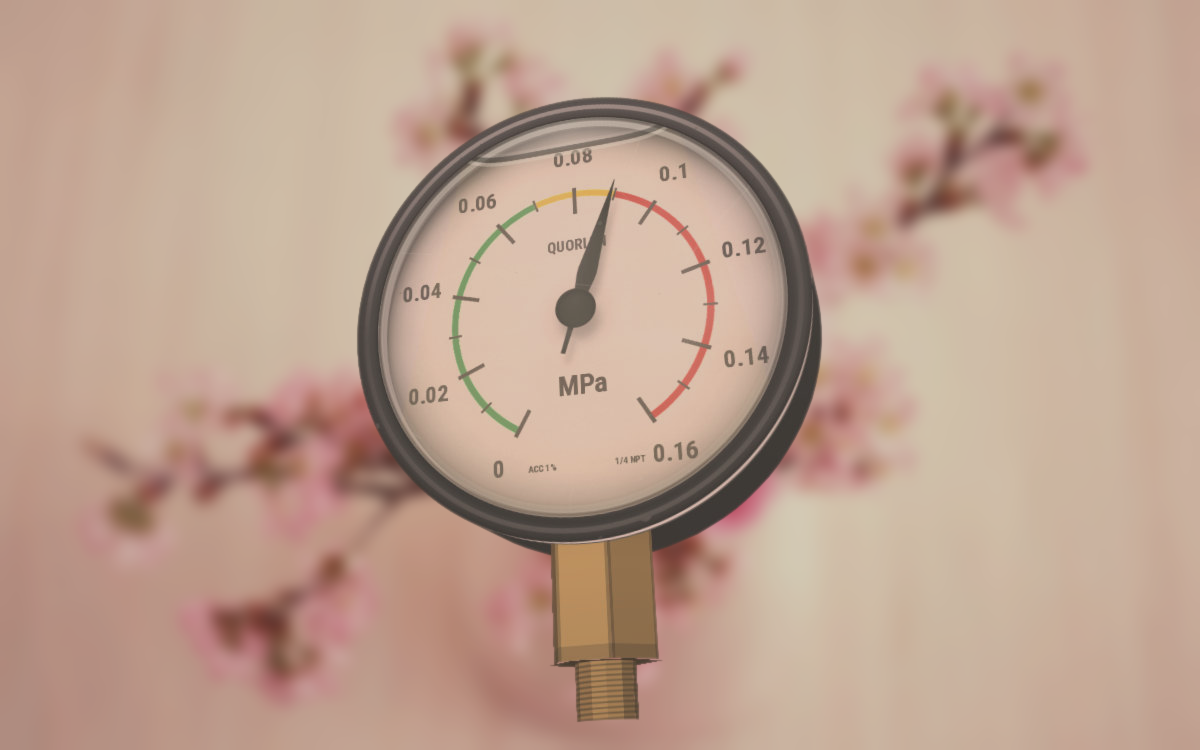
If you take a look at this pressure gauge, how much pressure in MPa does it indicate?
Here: 0.09 MPa
